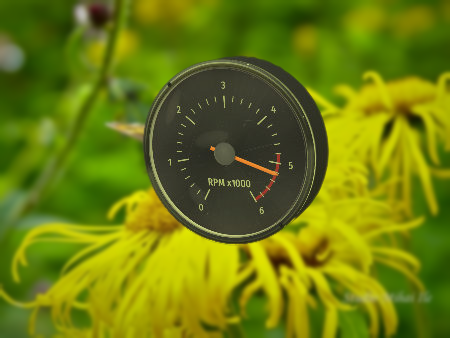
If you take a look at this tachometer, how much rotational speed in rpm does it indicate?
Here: 5200 rpm
